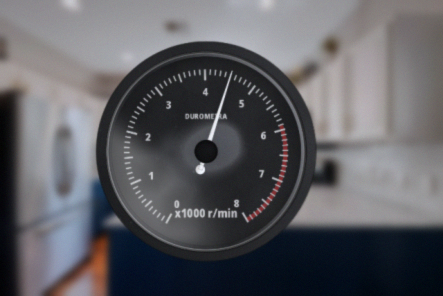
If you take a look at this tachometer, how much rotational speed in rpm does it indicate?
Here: 4500 rpm
